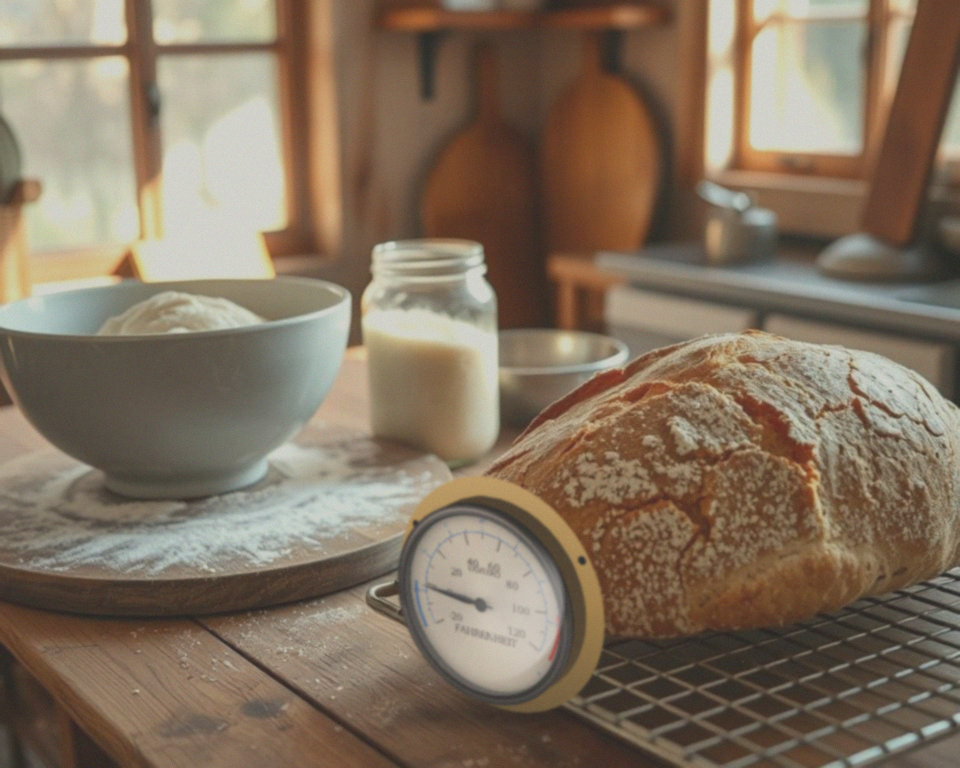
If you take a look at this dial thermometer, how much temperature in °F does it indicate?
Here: 0 °F
